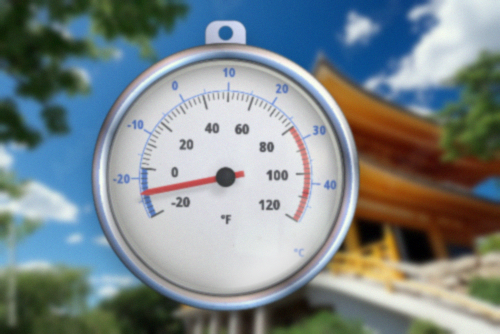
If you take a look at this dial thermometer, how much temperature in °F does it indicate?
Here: -10 °F
